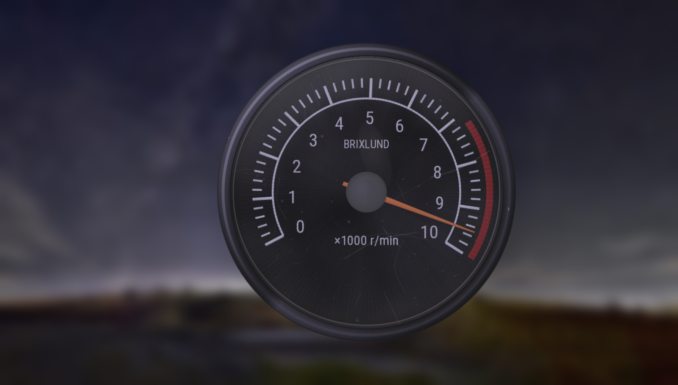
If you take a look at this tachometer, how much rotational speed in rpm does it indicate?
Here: 9500 rpm
